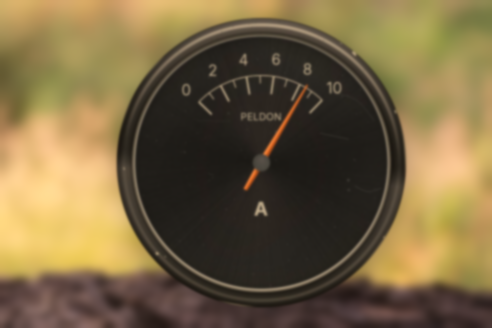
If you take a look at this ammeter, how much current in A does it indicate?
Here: 8.5 A
